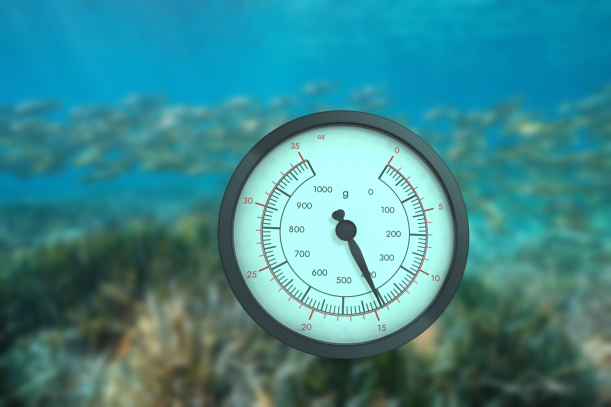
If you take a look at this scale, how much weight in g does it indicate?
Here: 410 g
